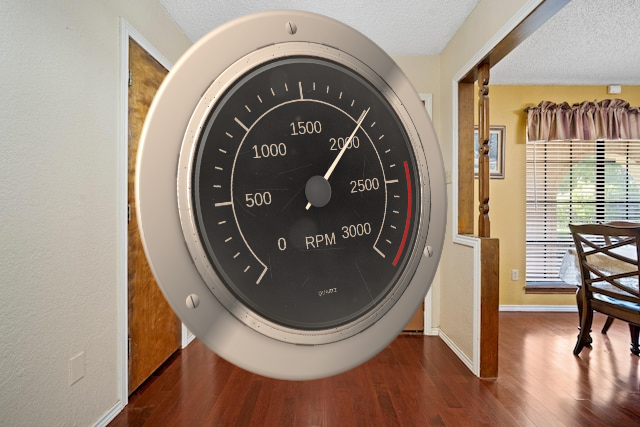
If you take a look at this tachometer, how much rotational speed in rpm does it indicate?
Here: 2000 rpm
